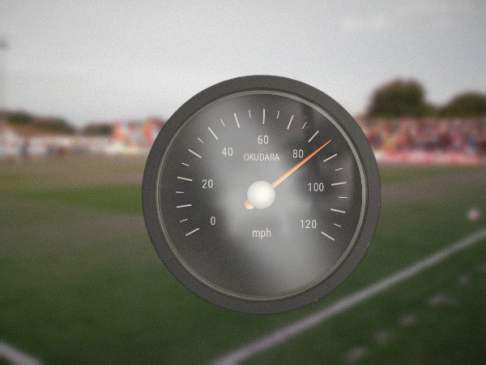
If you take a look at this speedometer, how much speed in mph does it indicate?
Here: 85 mph
